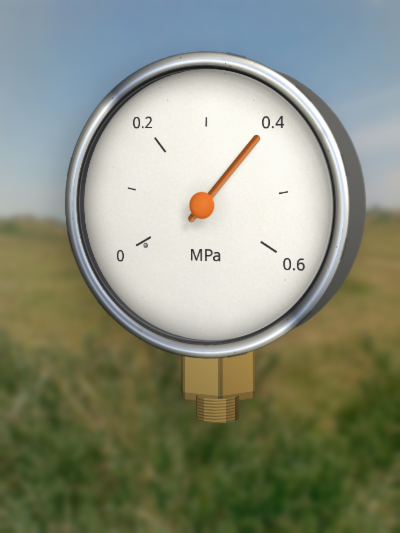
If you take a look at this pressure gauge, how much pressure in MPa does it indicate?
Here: 0.4 MPa
